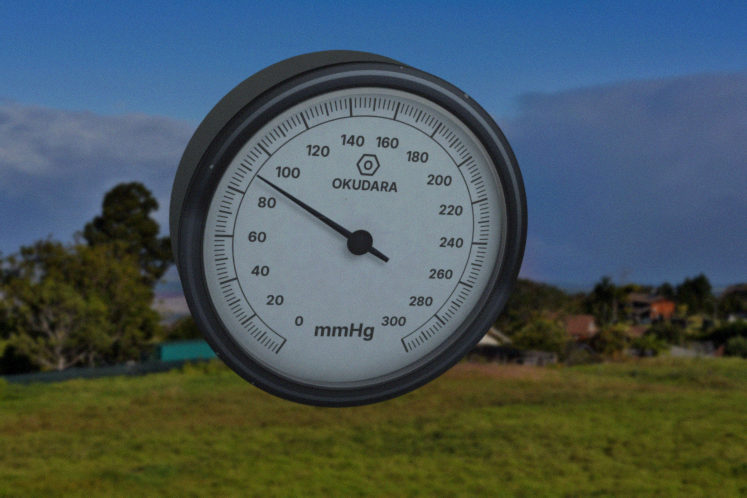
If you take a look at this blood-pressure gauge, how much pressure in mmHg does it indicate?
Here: 90 mmHg
